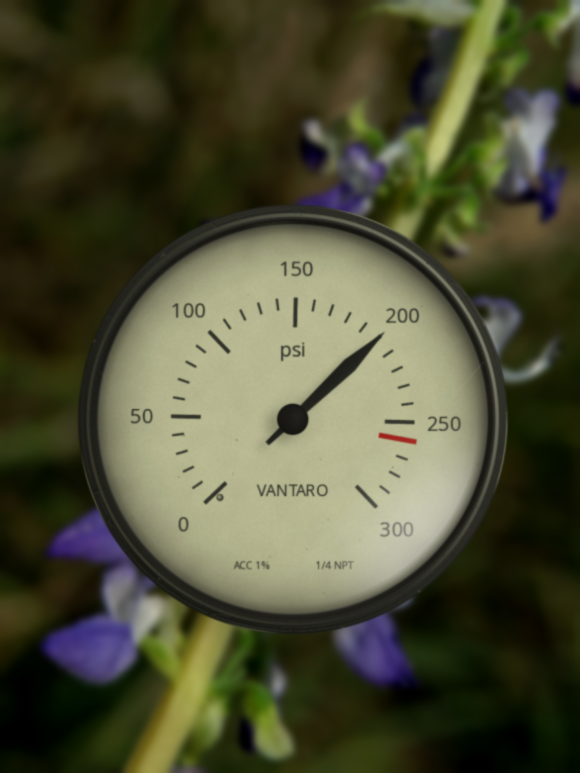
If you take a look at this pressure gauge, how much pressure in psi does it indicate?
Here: 200 psi
